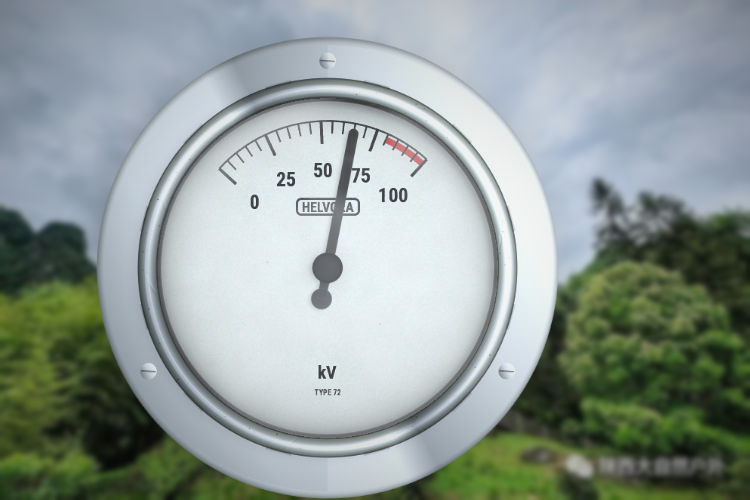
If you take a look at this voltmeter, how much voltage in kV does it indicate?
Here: 65 kV
